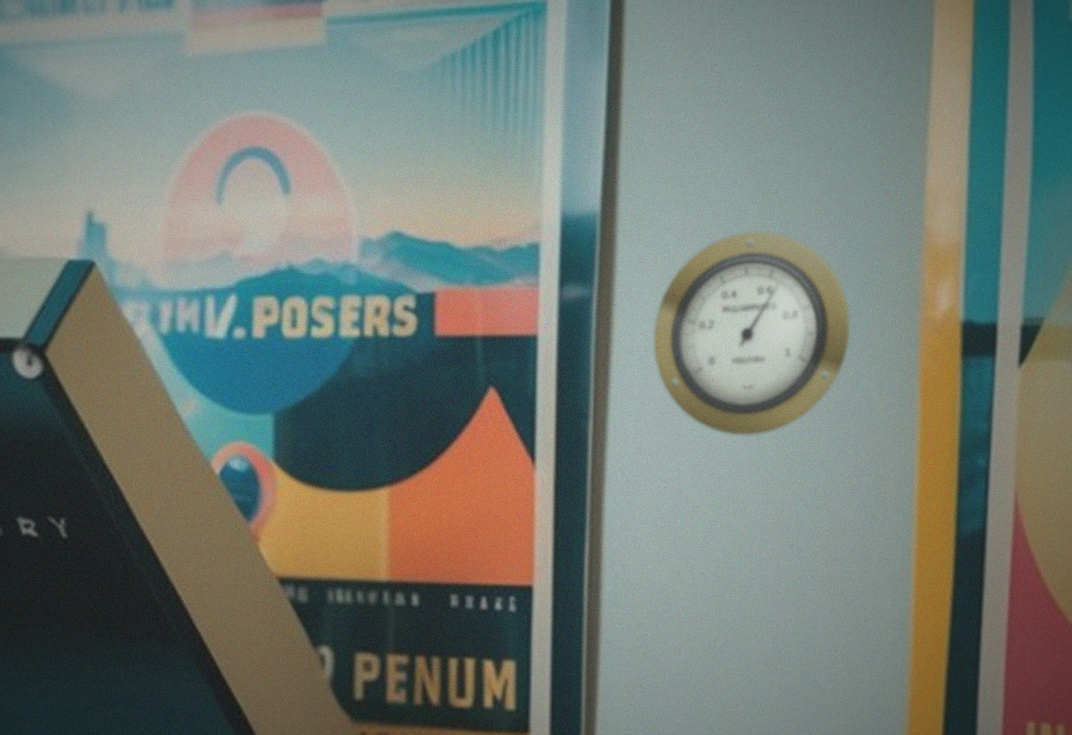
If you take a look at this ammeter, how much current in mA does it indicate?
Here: 0.65 mA
